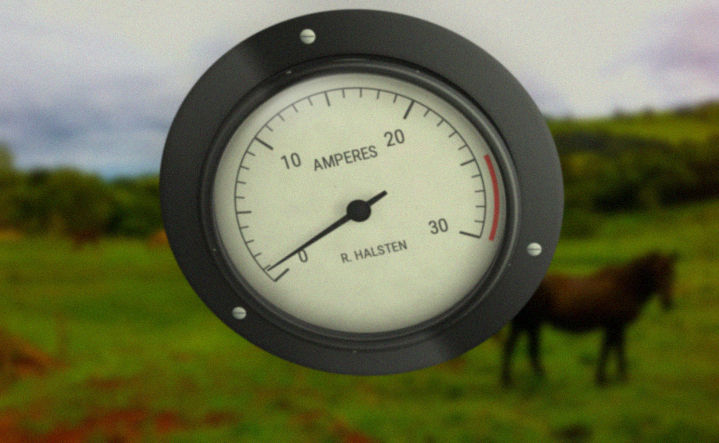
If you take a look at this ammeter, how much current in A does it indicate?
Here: 1 A
